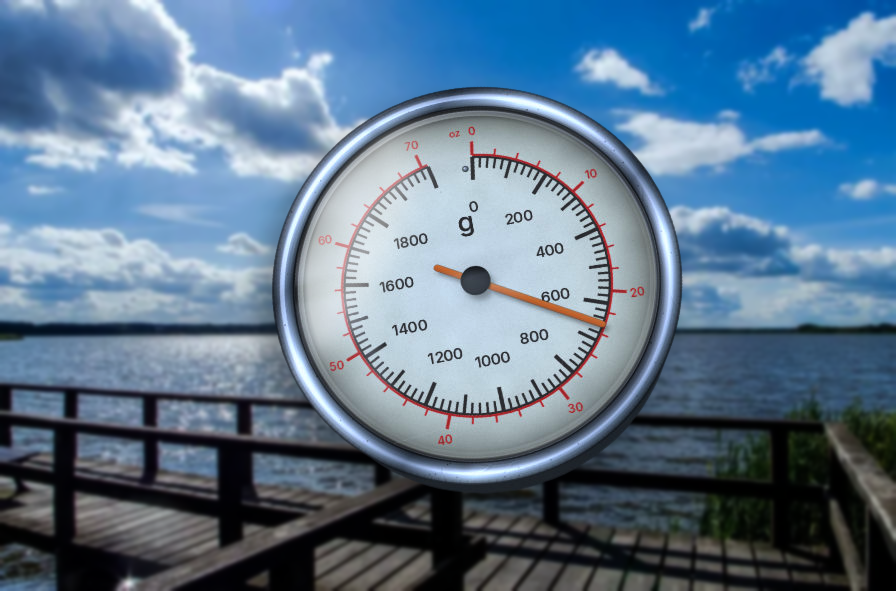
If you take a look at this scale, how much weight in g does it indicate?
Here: 660 g
